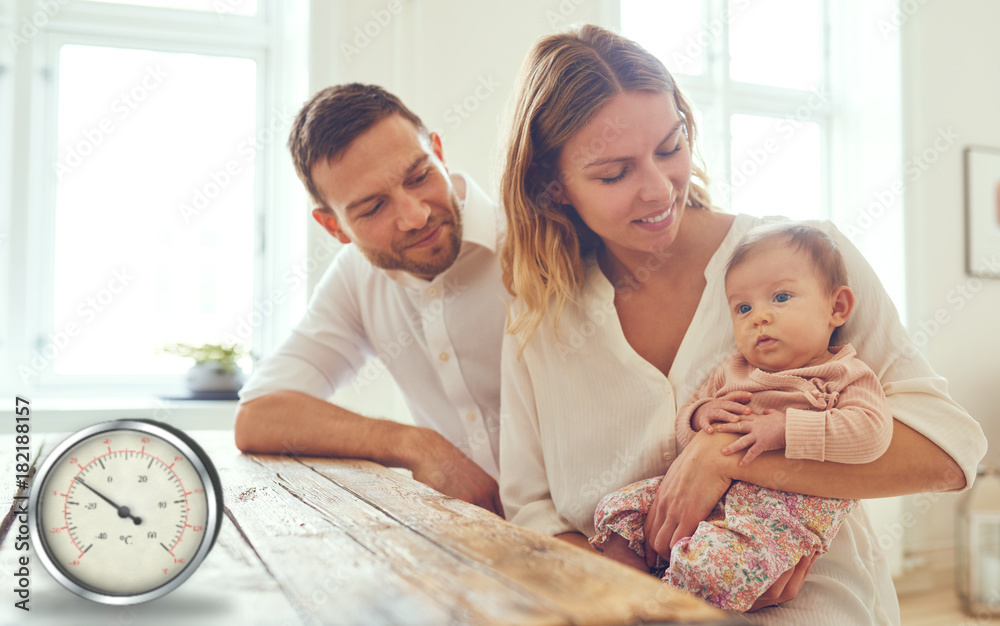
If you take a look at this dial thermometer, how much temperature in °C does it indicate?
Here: -10 °C
